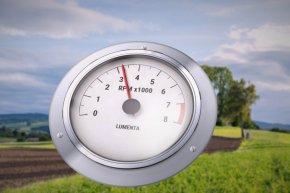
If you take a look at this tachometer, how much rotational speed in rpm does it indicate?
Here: 3250 rpm
